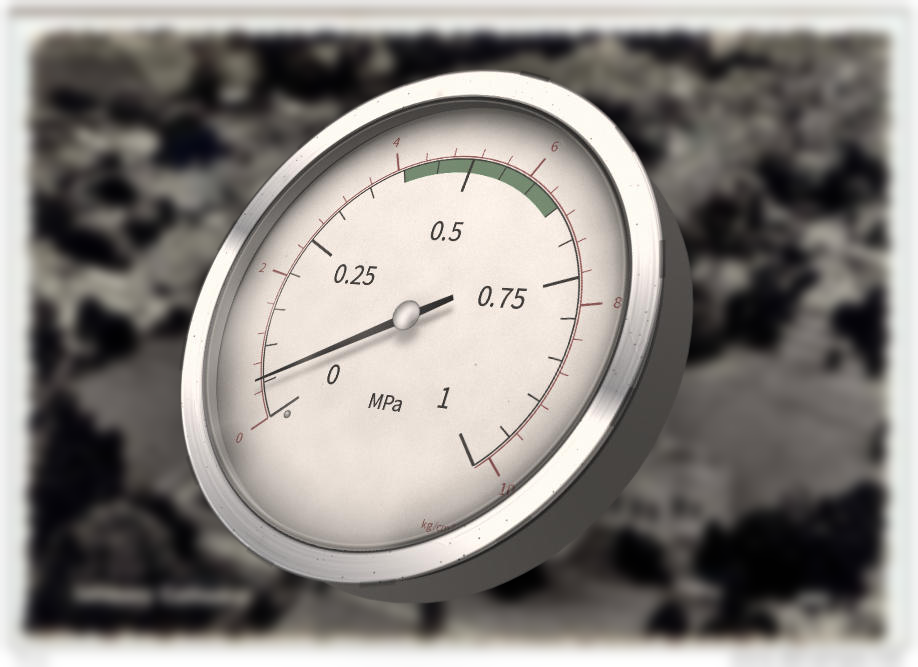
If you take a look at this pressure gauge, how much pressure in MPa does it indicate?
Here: 0.05 MPa
